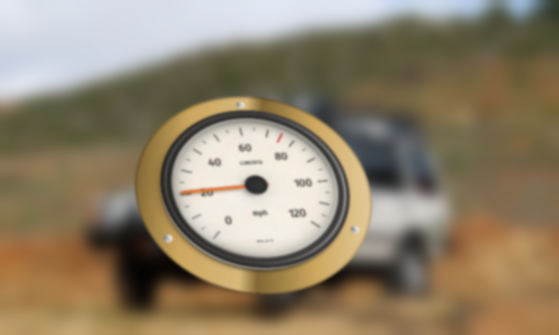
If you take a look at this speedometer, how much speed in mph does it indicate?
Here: 20 mph
